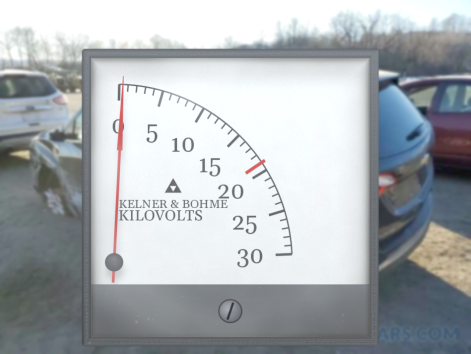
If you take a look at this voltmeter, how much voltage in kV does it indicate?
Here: 0.5 kV
